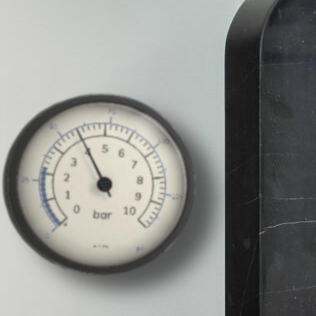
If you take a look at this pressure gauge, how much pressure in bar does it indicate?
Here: 4 bar
